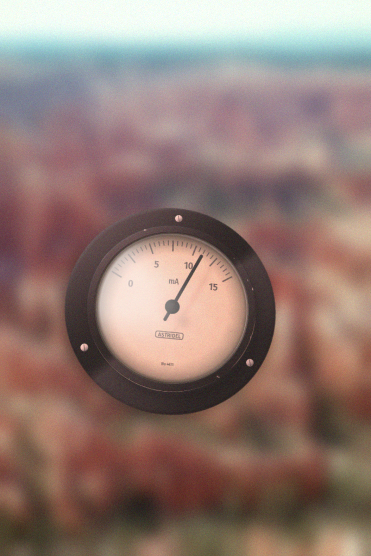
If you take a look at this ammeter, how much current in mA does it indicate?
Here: 11 mA
